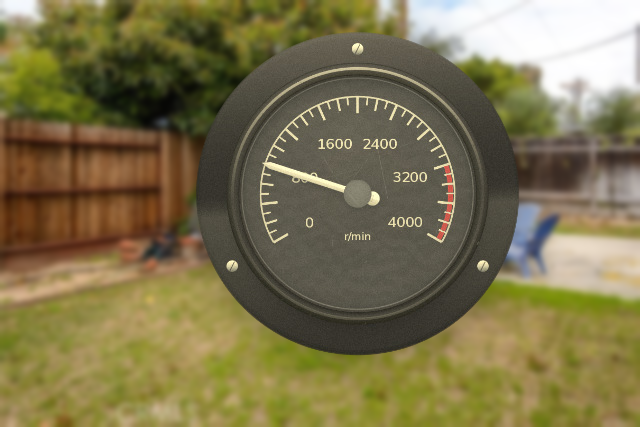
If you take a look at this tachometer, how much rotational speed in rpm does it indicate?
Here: 800 rpm
